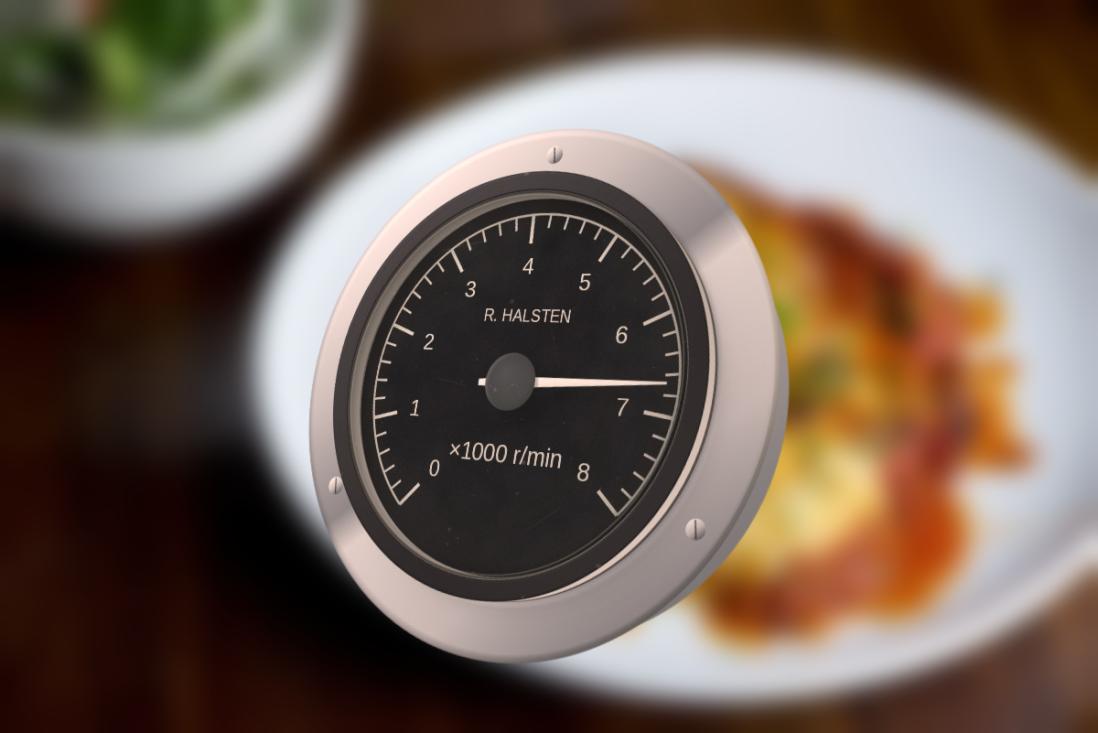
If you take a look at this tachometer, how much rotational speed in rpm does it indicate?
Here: 6700 rpm
